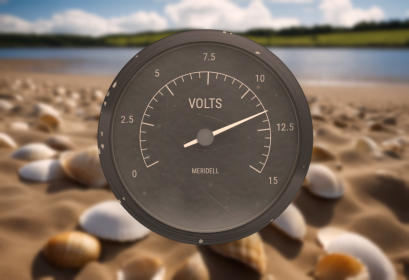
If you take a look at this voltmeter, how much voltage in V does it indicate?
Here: 11.5 V
